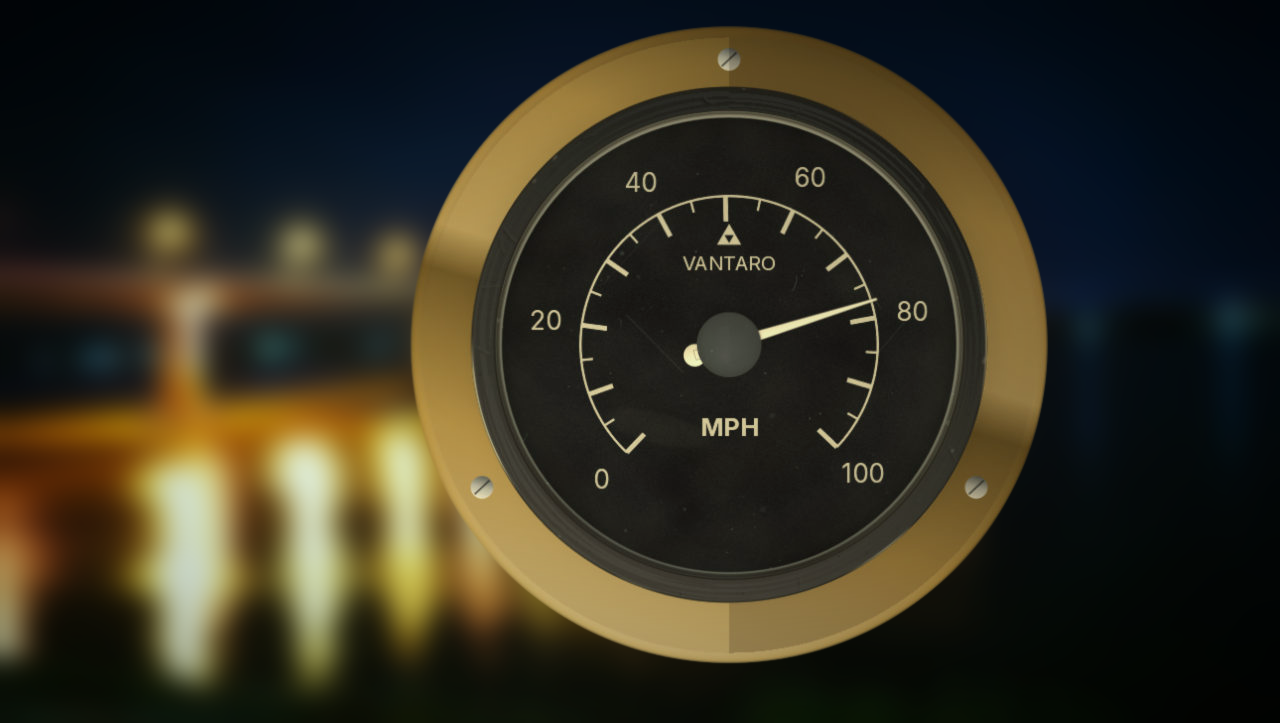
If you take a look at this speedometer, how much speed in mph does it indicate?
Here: 77.5 mph
